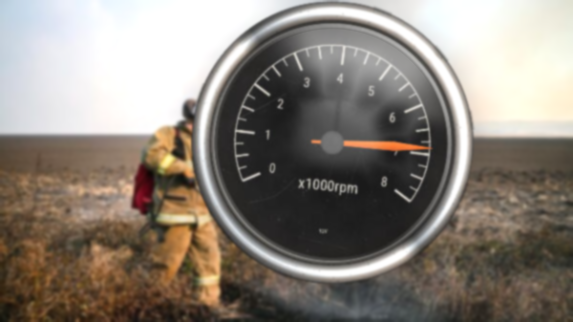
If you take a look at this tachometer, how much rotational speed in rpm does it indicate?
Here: 6875 rpm
